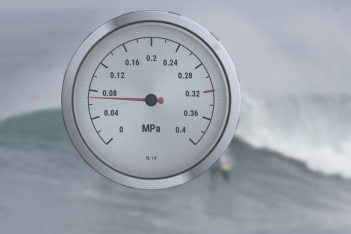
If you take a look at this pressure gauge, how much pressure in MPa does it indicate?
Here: 0.07 MPa
